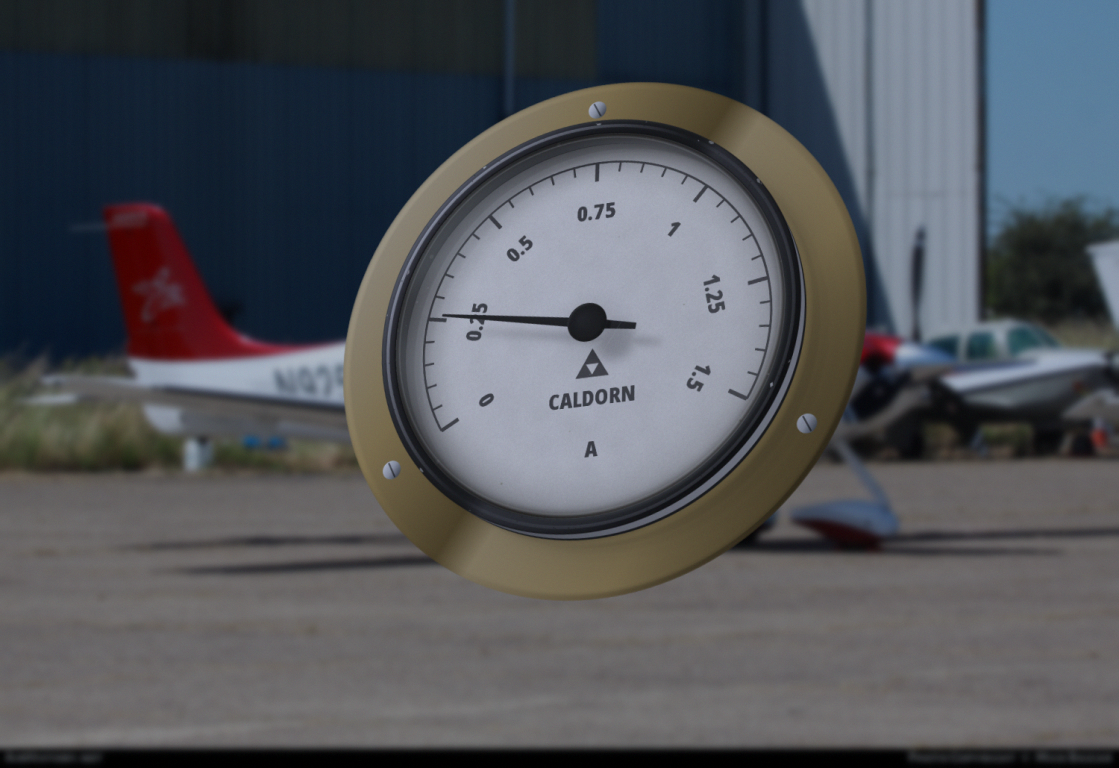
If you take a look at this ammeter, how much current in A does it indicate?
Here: 0.25 A
